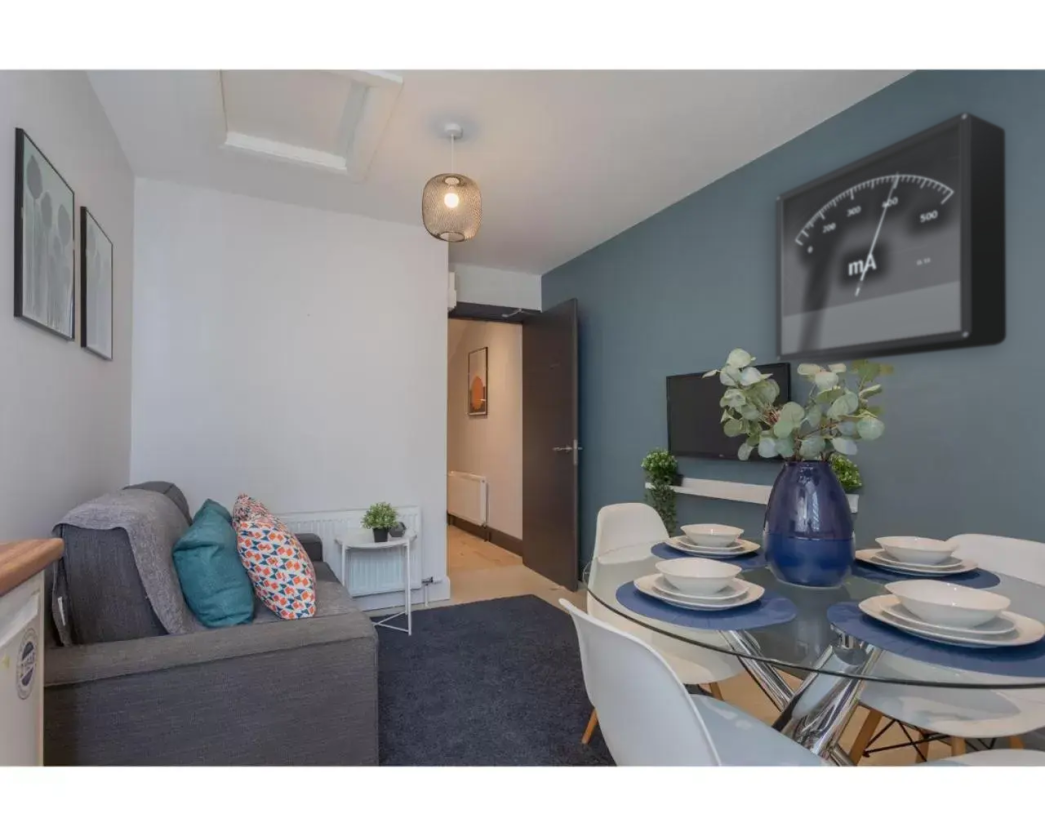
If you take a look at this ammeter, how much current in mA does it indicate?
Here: 400 mA
